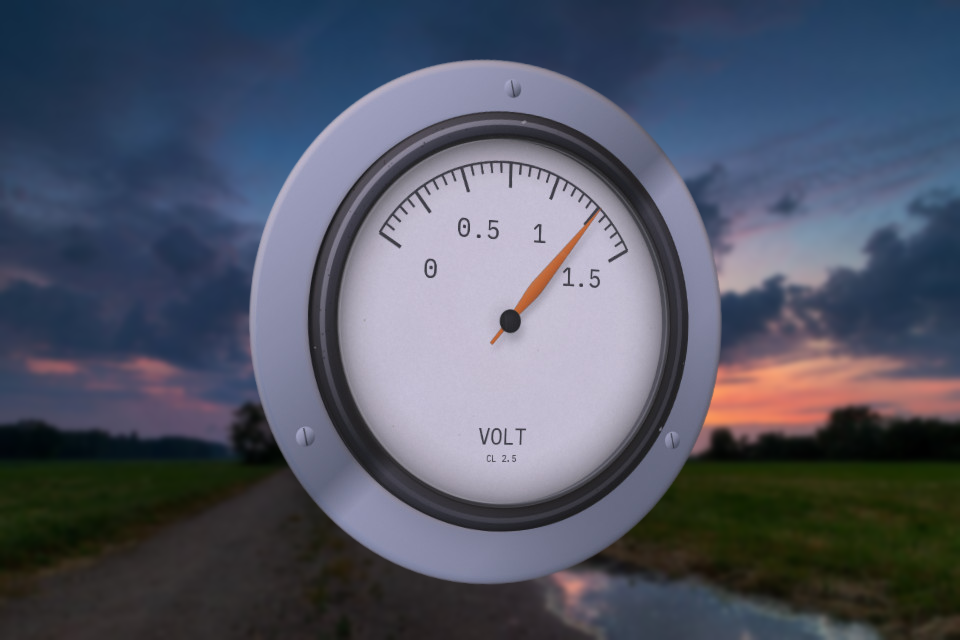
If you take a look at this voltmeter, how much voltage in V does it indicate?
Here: 1.25 V
